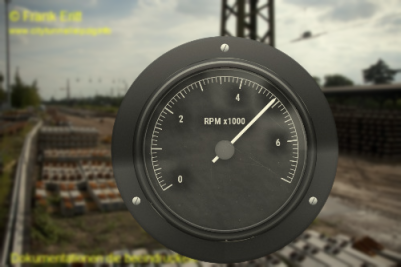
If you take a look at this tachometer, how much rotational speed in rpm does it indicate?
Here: 4900 rpm
